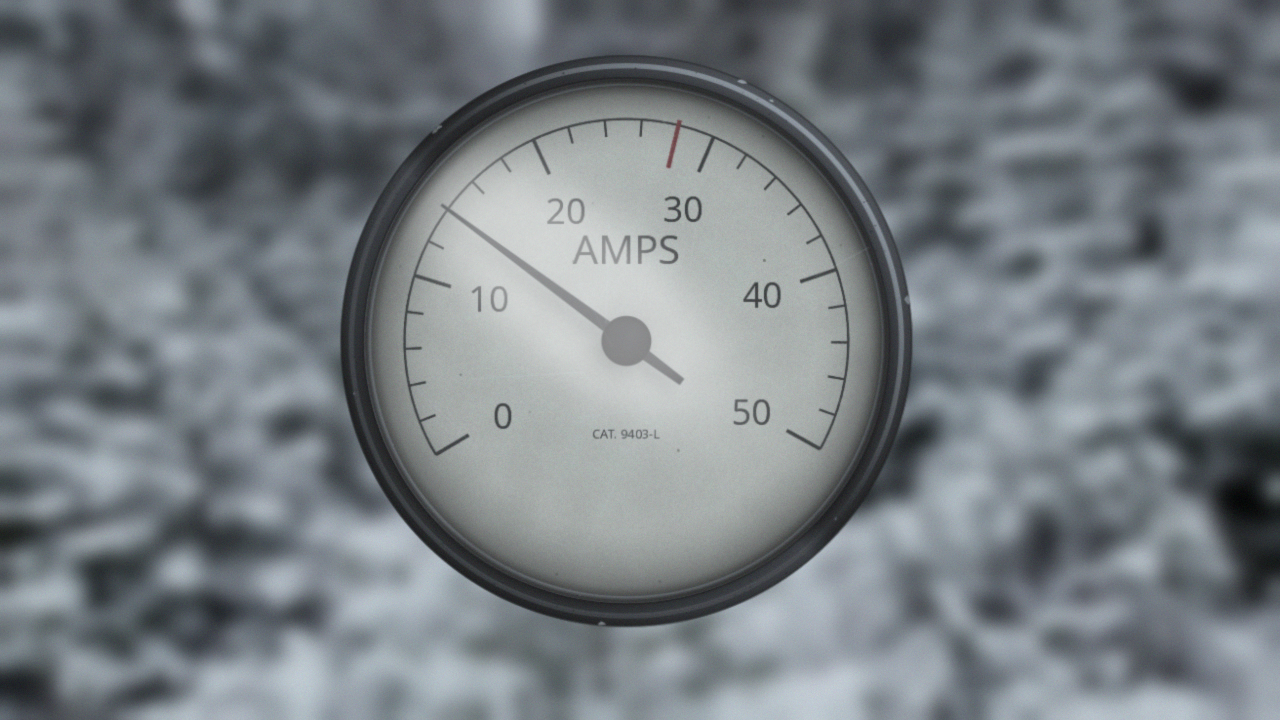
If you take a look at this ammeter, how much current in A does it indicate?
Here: 14 A
